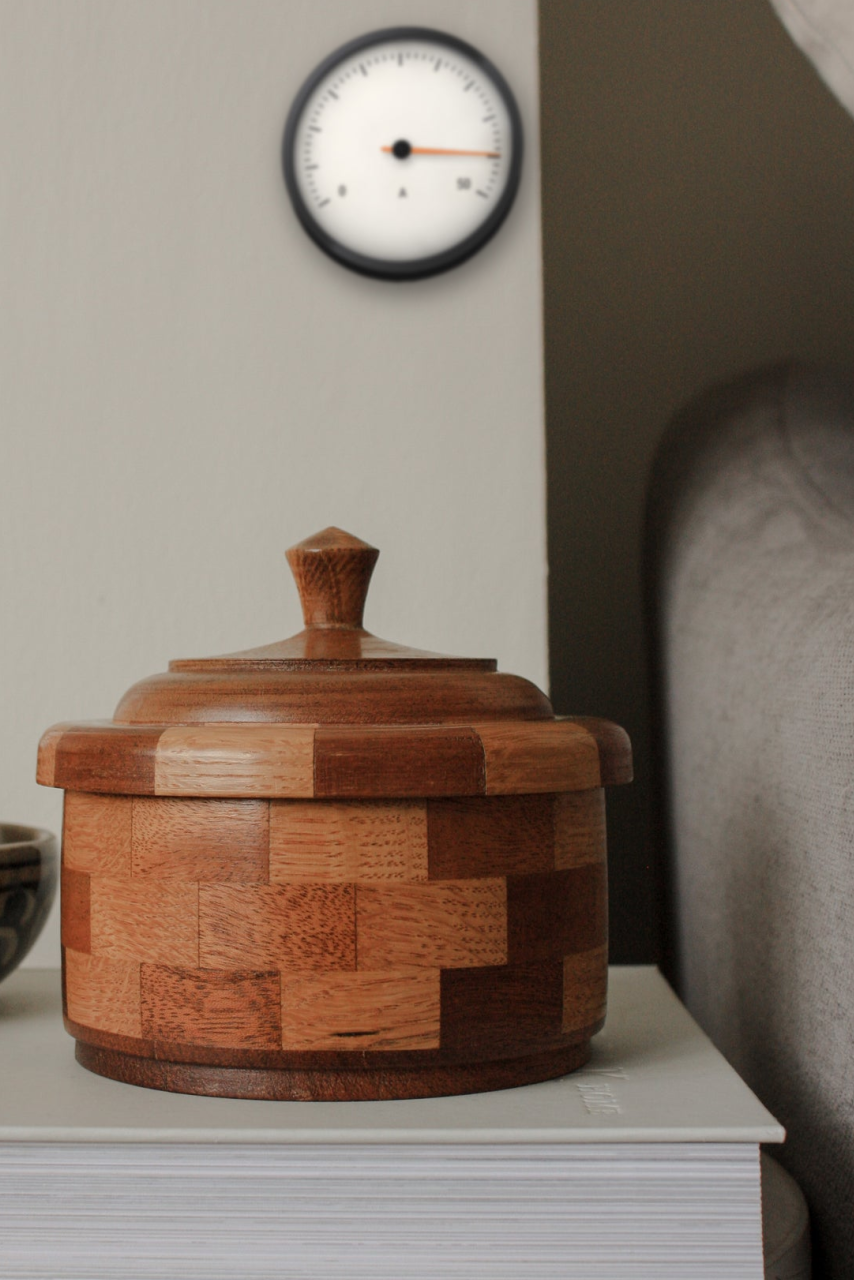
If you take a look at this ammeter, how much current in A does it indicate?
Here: 45 A
